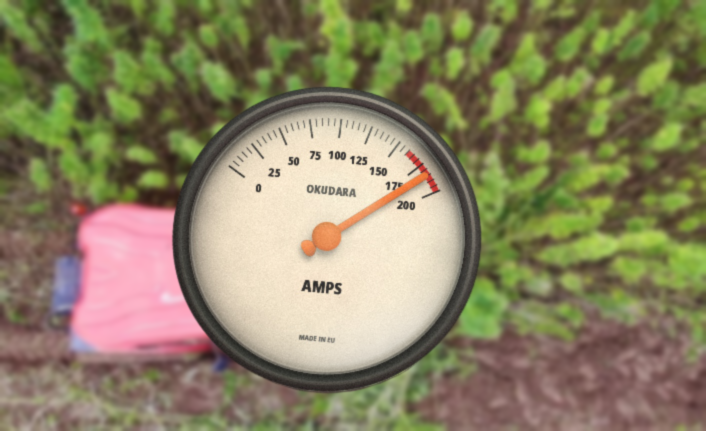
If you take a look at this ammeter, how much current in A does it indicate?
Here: 185 A
